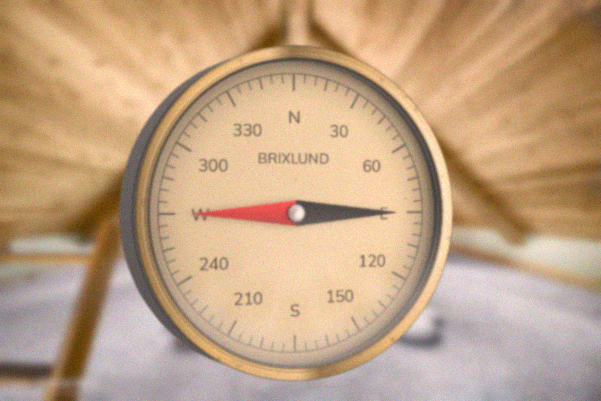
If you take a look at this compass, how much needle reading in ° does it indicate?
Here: 270 °
